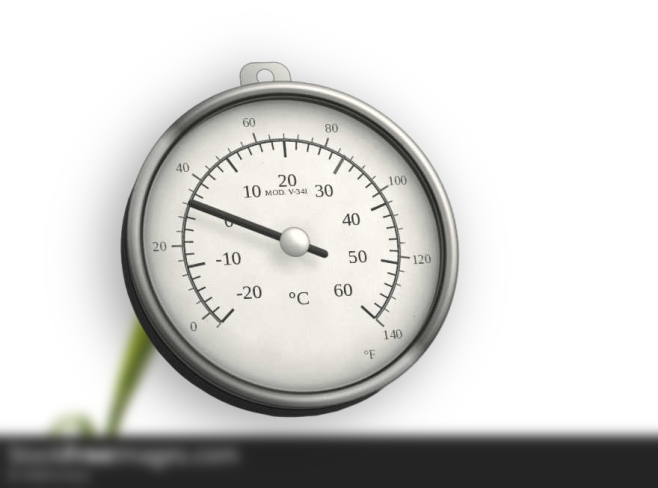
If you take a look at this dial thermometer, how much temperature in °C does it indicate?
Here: 0 °C
